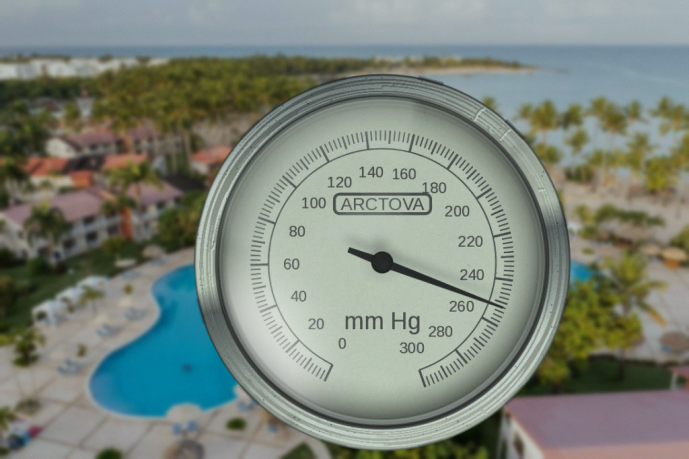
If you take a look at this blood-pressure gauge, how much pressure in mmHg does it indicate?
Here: 252 mmHg
